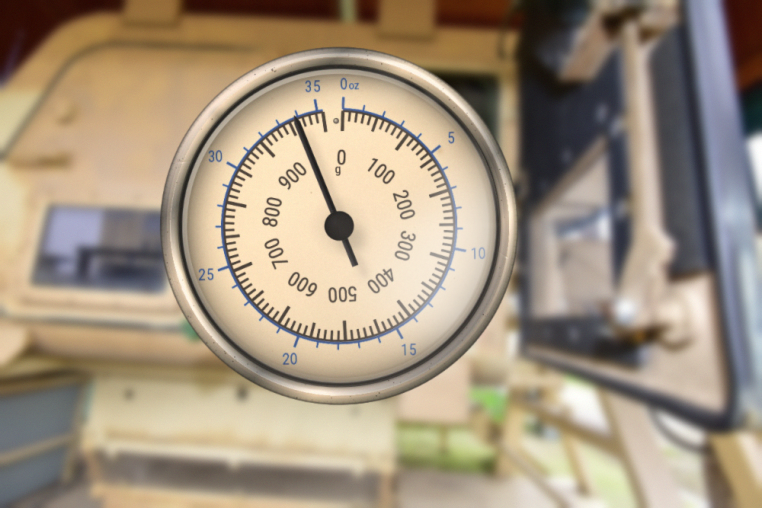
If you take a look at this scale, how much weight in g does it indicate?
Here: 960 g
